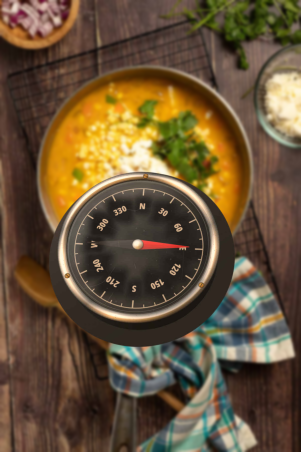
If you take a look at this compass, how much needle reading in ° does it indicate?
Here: 90 °
